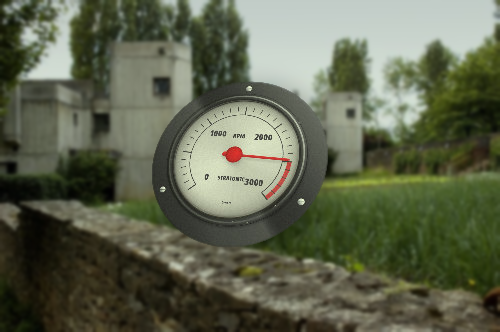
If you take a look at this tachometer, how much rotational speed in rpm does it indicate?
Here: 2500 rpm
